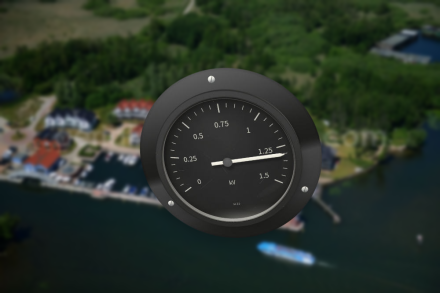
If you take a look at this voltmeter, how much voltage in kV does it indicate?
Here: 1.3 kV
